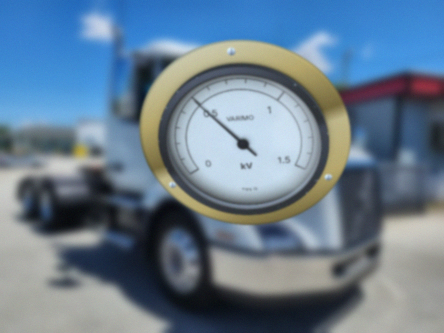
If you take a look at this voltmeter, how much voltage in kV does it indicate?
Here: 0.5 kV
